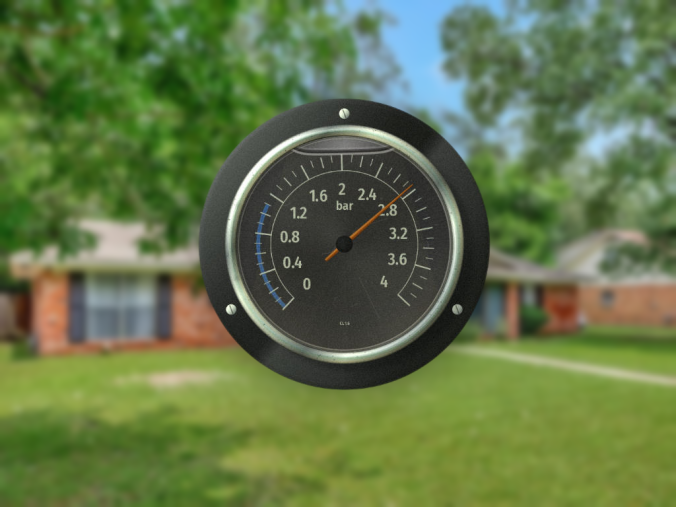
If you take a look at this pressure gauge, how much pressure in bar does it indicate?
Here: 2.75 bar
